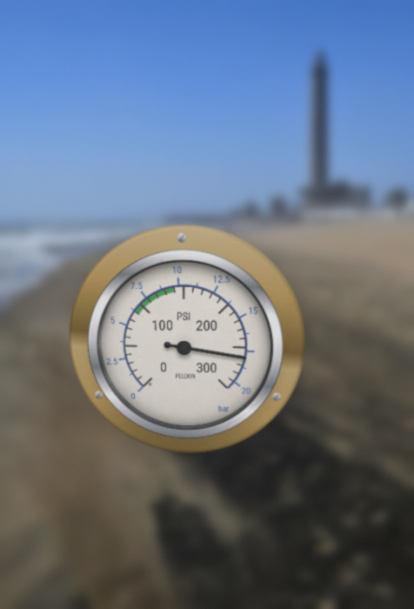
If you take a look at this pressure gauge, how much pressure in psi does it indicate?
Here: 260 psi
